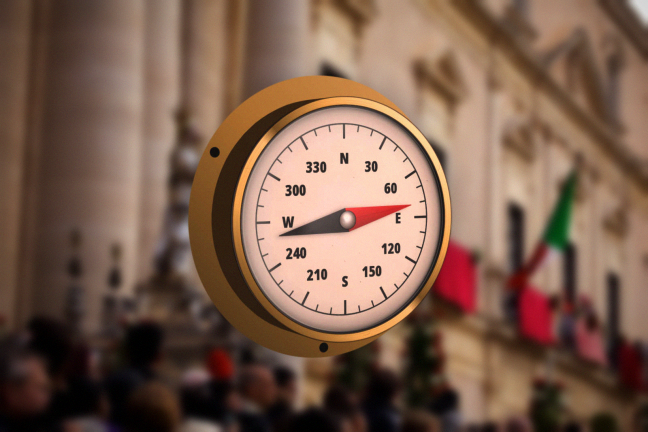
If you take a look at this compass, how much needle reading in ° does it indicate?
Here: 80 °
